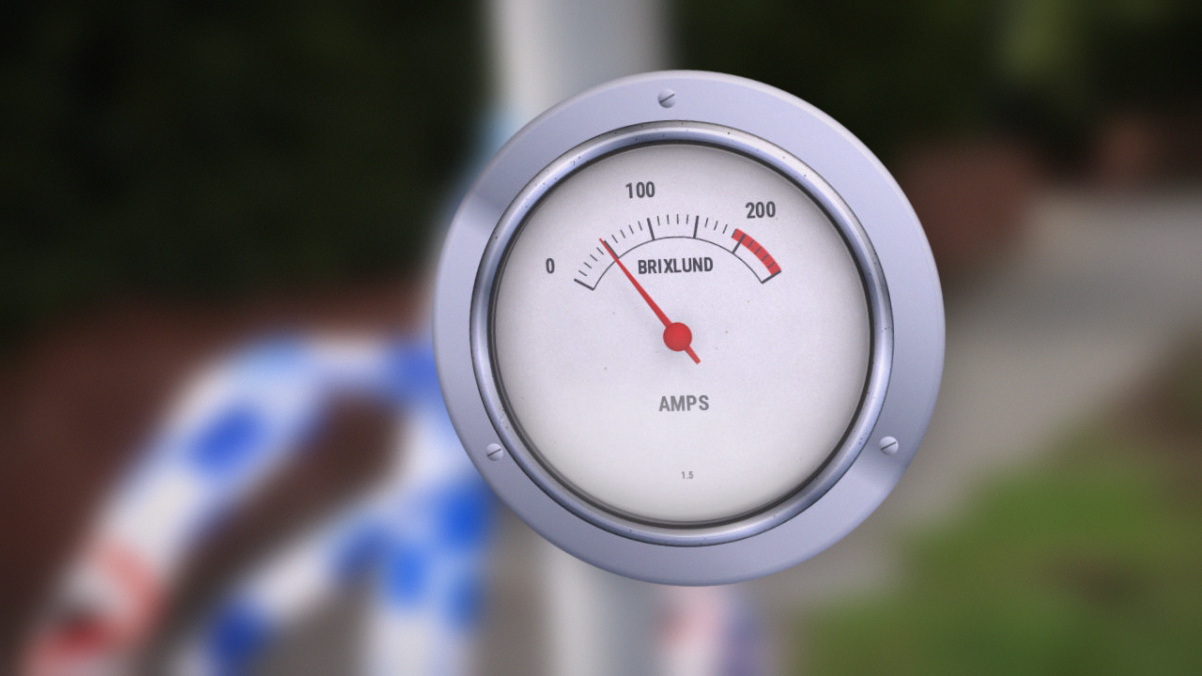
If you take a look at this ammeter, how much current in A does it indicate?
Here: 50 A
